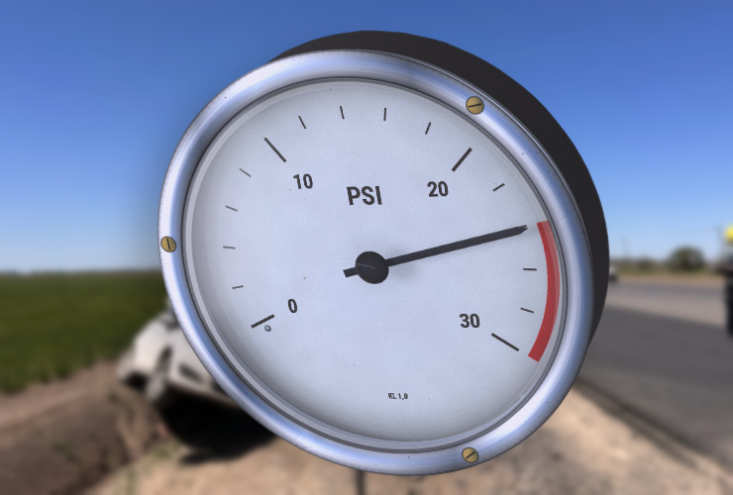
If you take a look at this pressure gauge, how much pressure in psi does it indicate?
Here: 24 psi
